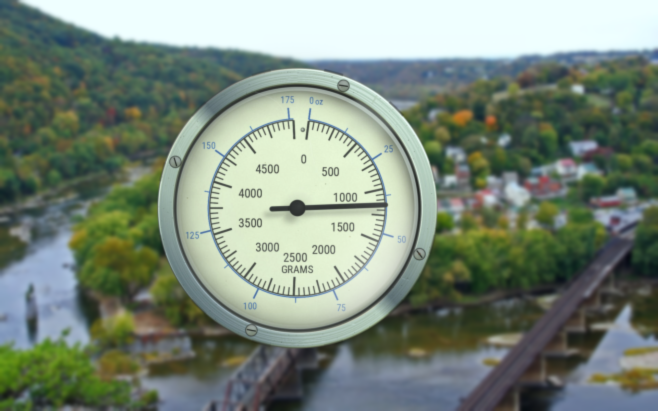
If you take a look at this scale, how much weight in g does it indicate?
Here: 1150 g
